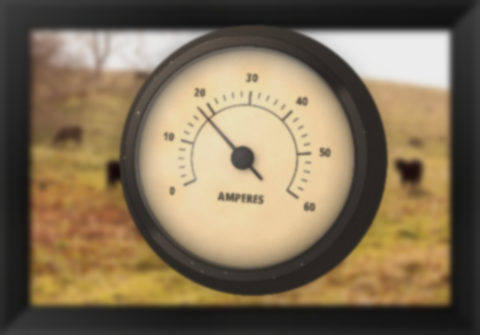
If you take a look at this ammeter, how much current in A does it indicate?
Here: 18 A
